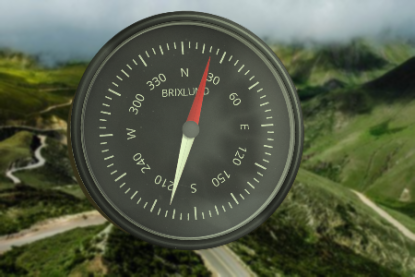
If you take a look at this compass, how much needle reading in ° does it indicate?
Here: 20 °
